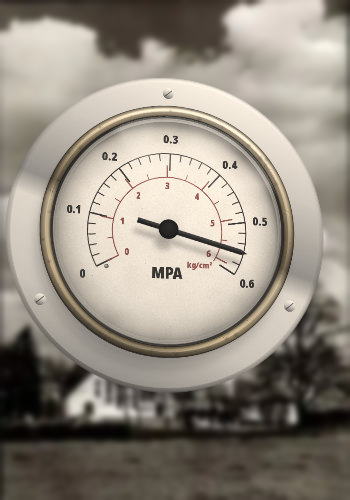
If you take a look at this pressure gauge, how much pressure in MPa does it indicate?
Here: 0.56 MPa
